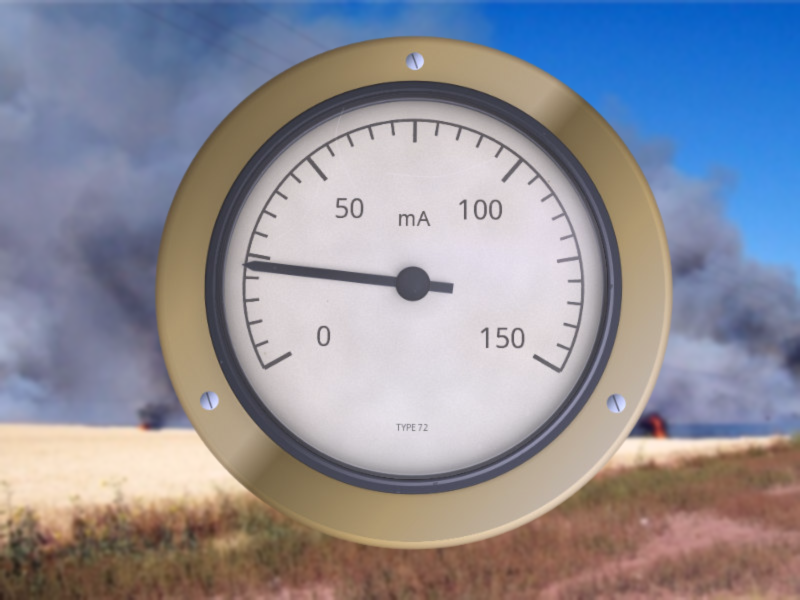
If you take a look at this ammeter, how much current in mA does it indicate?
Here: 22.5 mA
